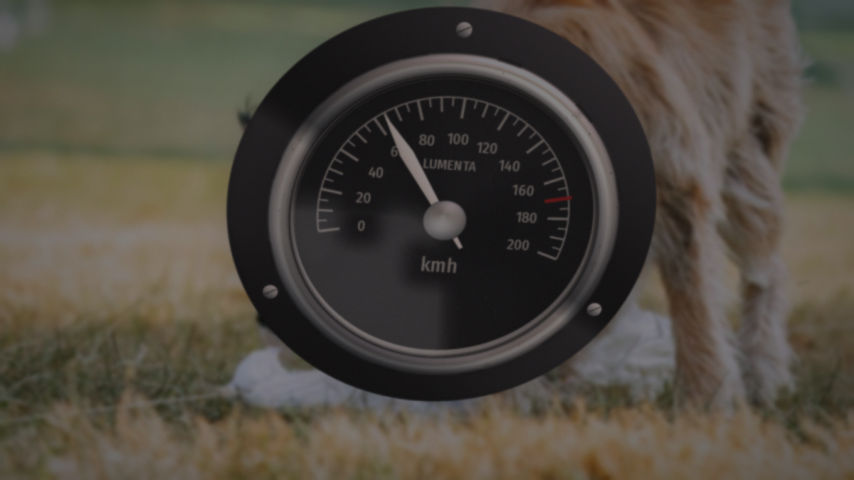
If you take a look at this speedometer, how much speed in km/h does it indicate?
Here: 65 km/h
